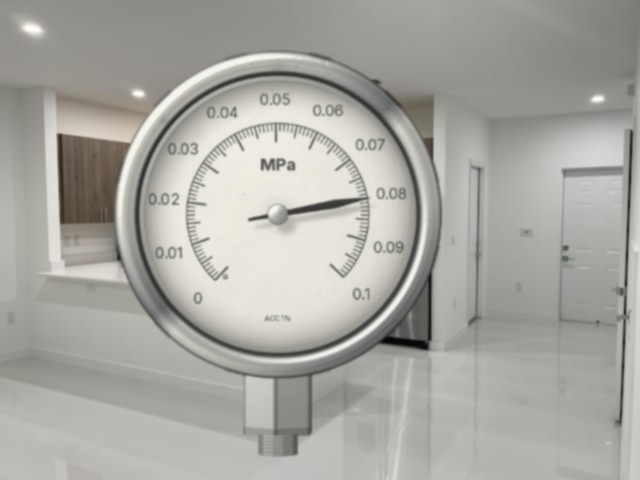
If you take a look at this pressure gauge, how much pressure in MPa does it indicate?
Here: 0.08 MPa
